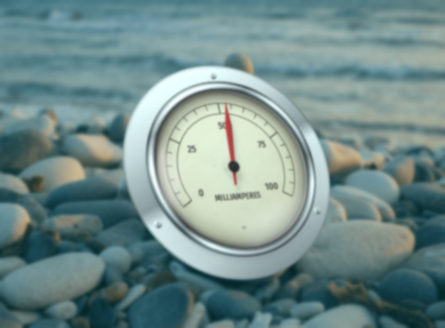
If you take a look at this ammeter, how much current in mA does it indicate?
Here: 52.5 mA
